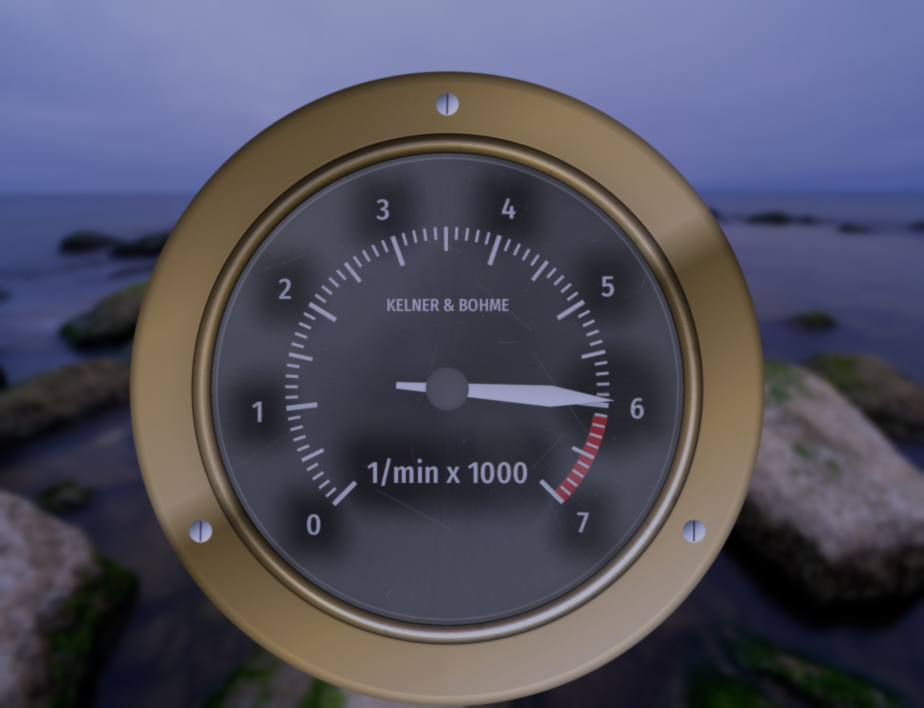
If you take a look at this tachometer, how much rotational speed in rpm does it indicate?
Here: 5950 rpm
